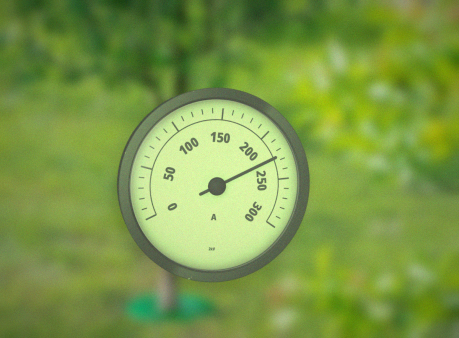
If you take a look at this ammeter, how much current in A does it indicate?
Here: 225 A
